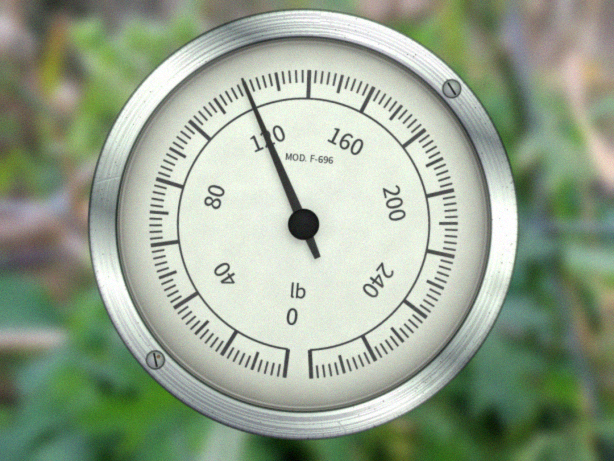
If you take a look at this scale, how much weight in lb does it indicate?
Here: 120 lb
